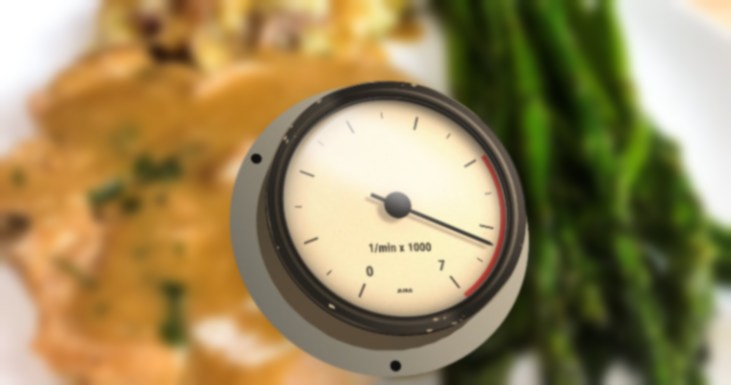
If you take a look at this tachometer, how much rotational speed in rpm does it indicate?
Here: 6250 rpm
